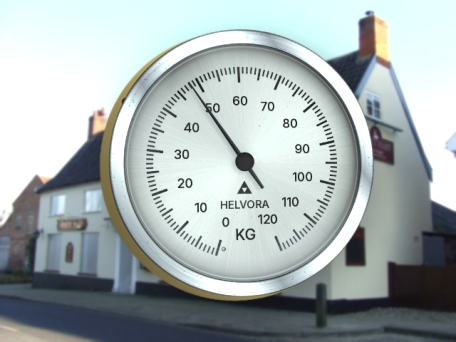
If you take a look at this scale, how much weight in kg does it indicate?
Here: 48 kg
